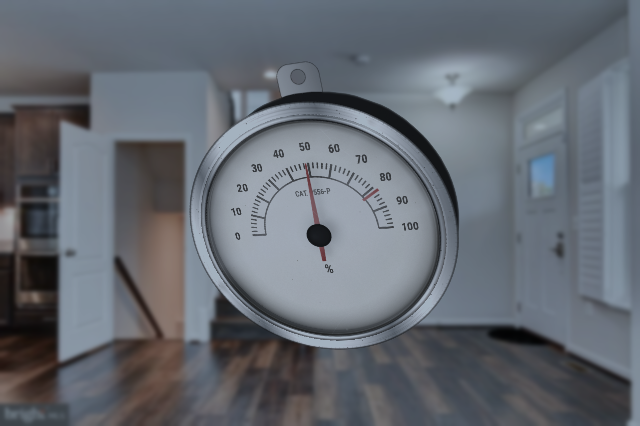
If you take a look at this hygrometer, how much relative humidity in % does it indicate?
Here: 50 %
